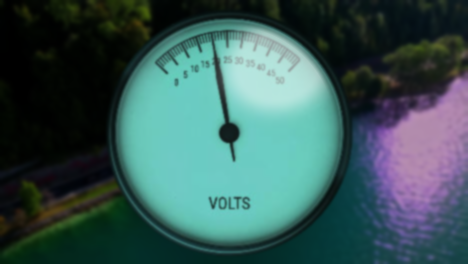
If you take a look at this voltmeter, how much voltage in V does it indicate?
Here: 20 V
